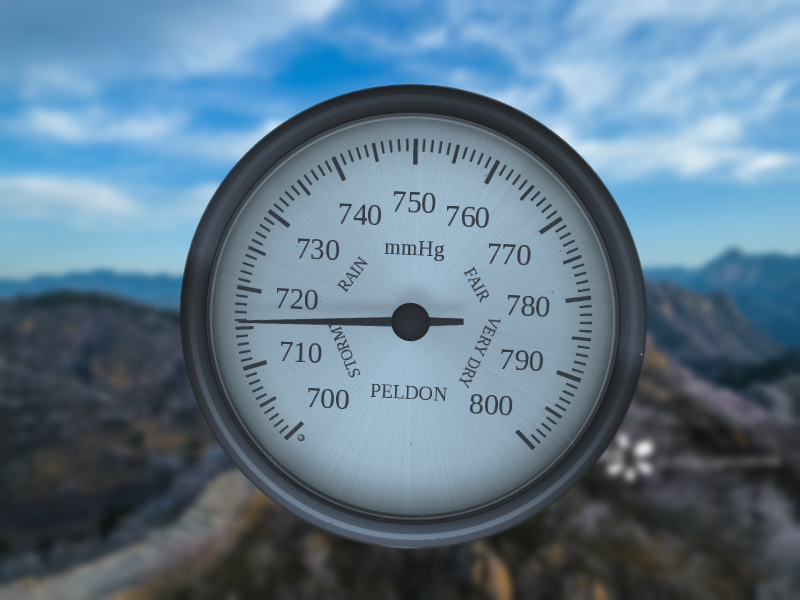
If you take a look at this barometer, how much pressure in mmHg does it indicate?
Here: 716 mmHg
